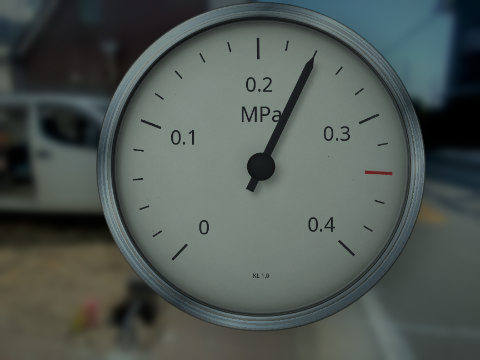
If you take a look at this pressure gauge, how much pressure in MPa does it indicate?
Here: 0.24 MPa
